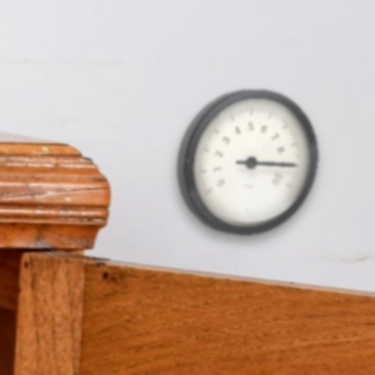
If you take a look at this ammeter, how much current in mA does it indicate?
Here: 9 mA
